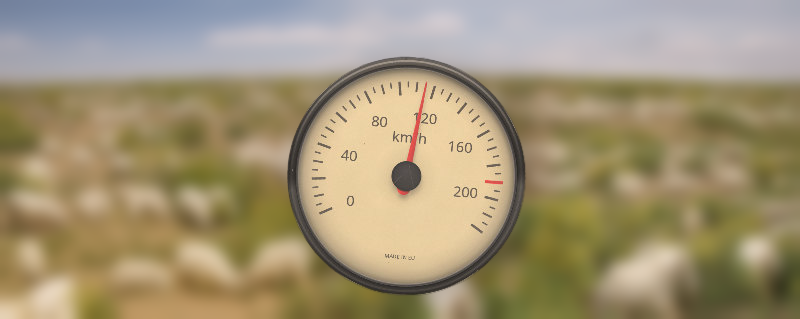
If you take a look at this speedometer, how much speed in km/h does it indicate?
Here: 115 km/h
